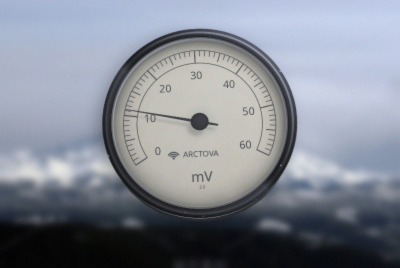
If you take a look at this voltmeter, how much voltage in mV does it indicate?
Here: 11 mV
